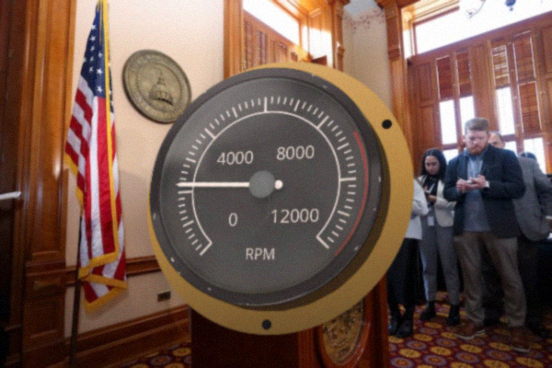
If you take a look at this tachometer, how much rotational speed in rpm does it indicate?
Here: 2200 rpm
